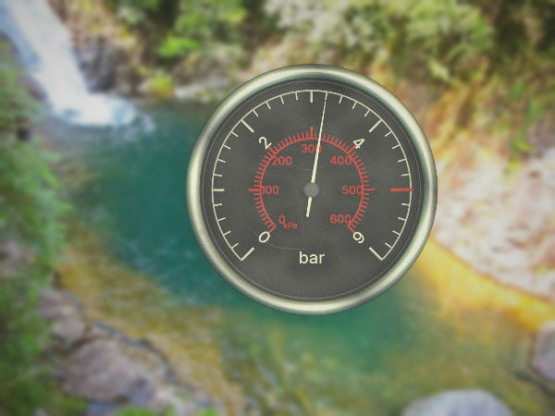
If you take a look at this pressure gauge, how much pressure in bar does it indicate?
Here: 3.2 bar
